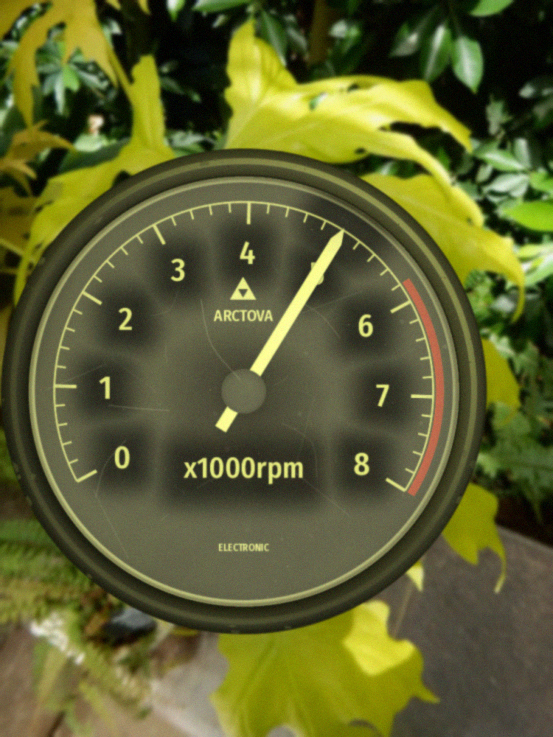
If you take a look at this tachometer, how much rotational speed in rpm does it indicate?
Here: 5000 rpm
